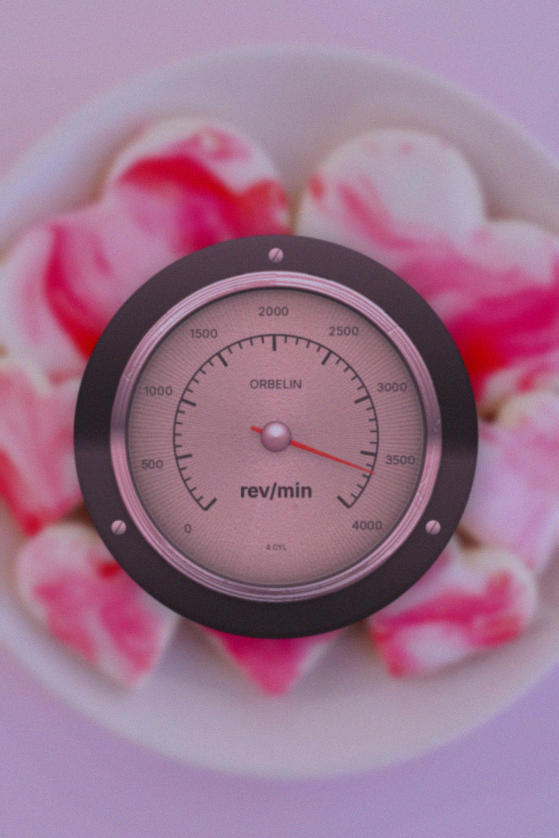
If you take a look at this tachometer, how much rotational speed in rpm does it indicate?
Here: 3650 rpm
